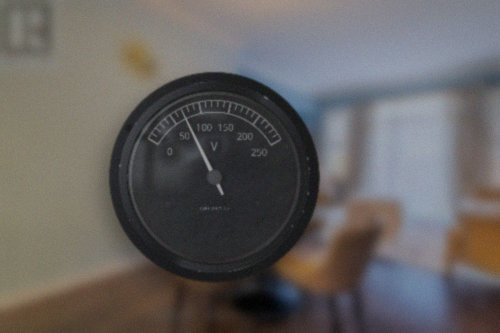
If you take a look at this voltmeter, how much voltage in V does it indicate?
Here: 70 V
